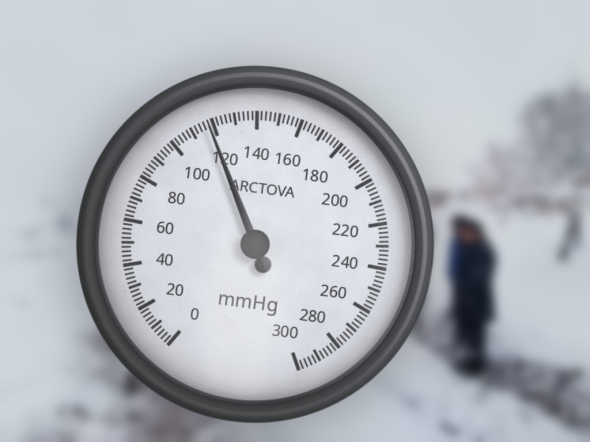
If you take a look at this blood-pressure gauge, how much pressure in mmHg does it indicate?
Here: 118 mmHg
